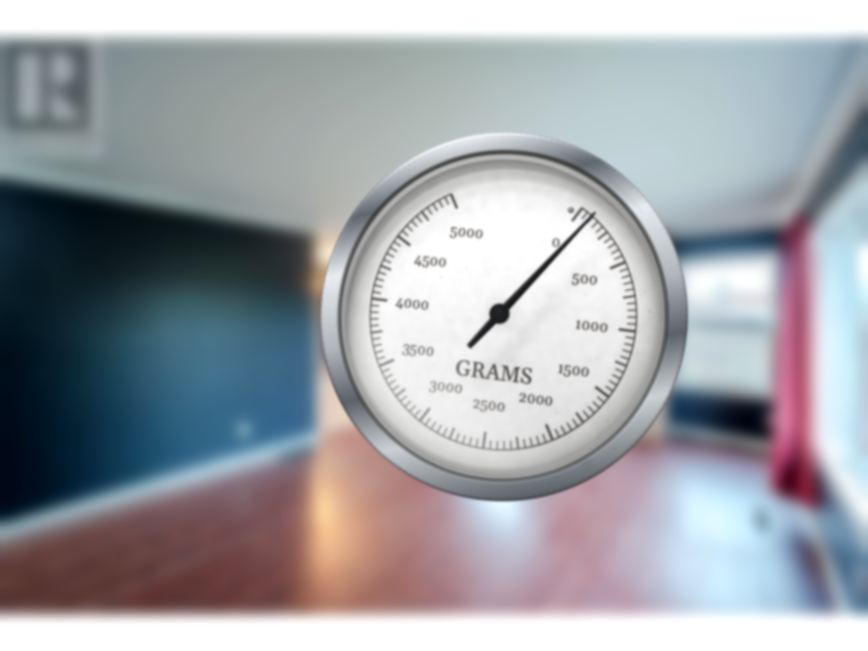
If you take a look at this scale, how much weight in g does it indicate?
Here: 100 g
